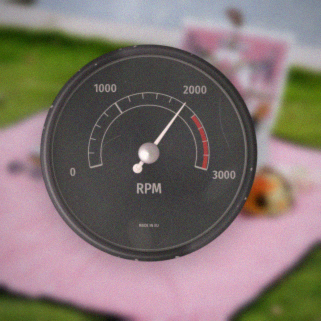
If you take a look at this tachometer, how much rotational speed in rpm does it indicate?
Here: 2000 rpm
